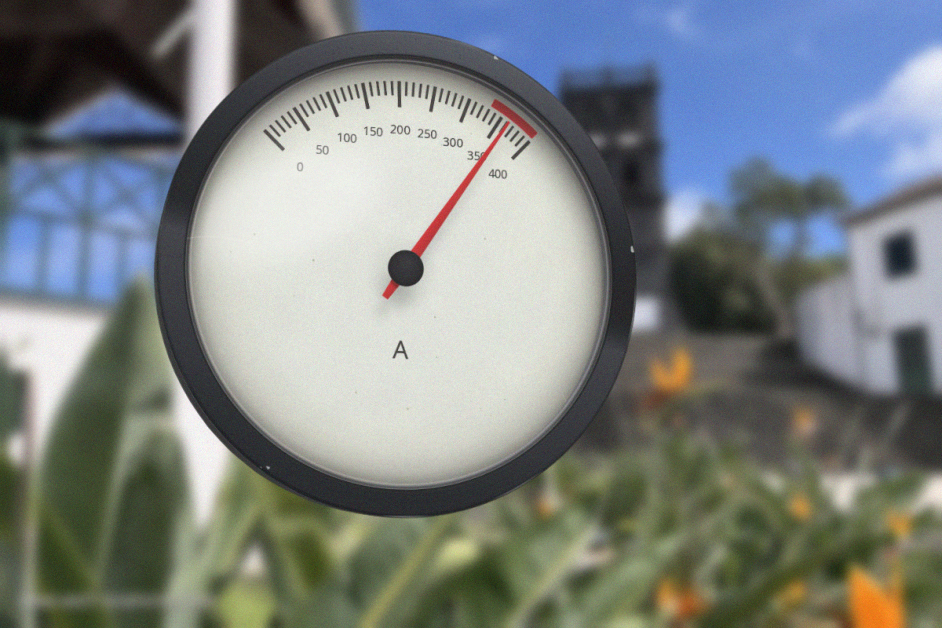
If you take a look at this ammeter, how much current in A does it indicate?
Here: 360 A
